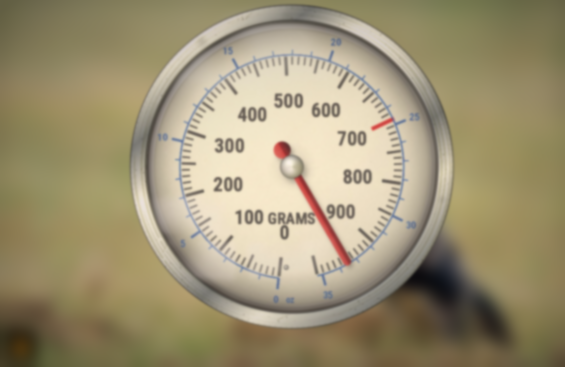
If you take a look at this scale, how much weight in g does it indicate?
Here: 950 g
